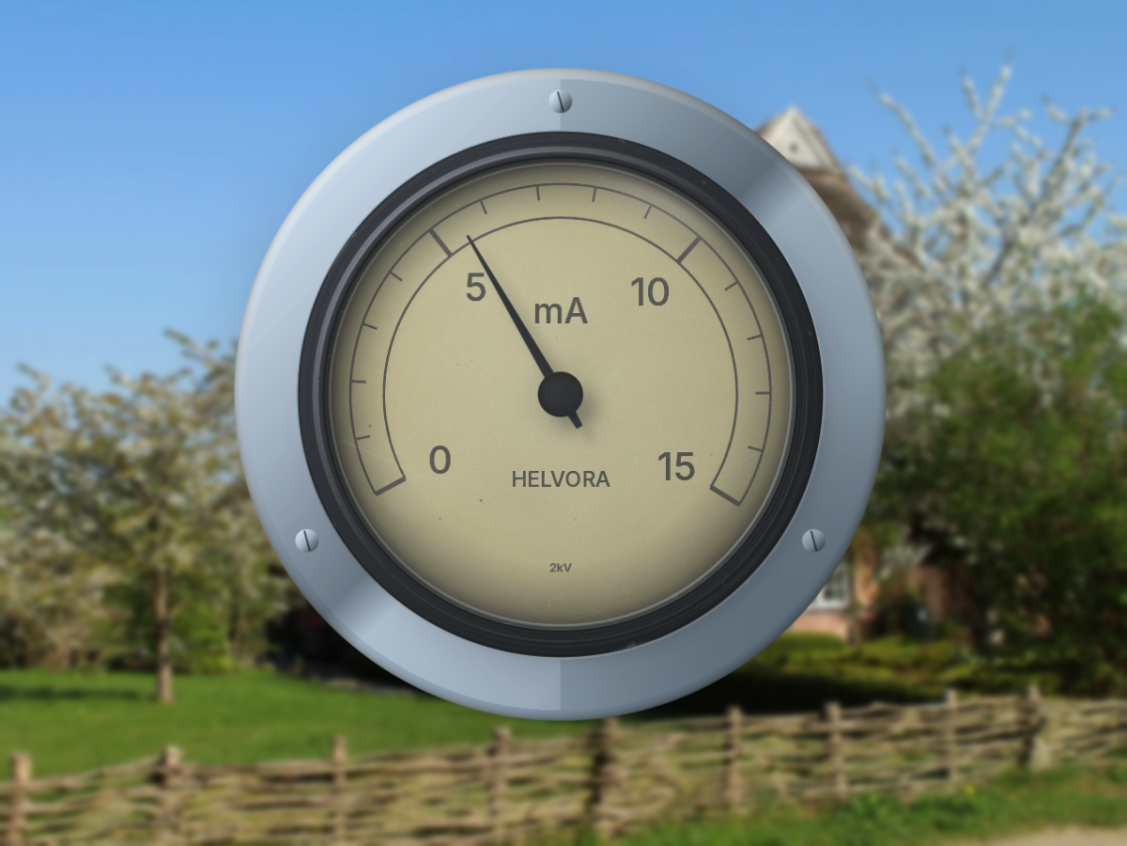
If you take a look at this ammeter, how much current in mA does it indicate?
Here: 5.5 mA
